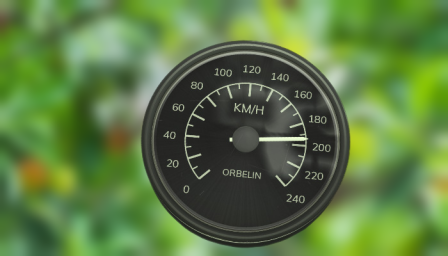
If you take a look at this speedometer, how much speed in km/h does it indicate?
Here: 195 km/h
